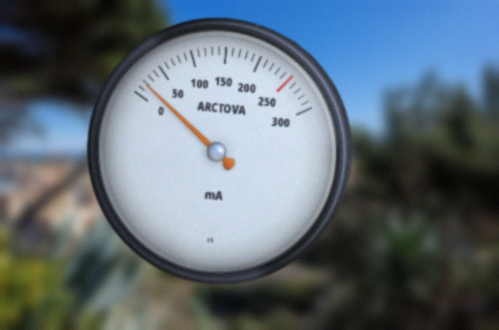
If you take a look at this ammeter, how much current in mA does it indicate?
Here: 20 mA
